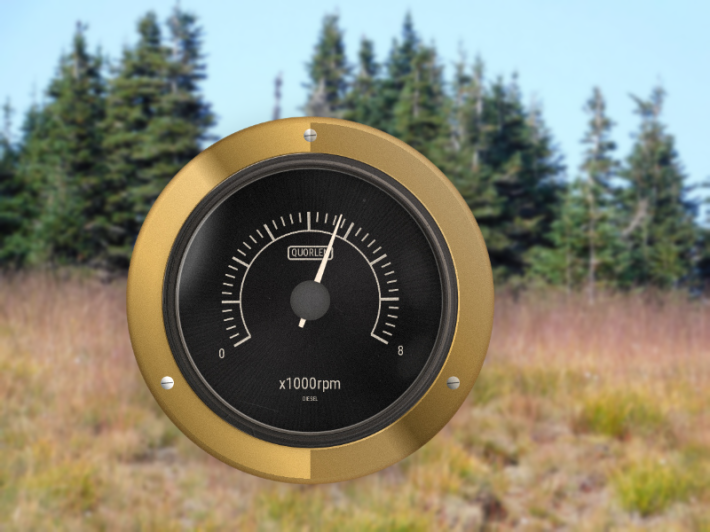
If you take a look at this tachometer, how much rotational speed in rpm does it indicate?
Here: 4700 rpm
